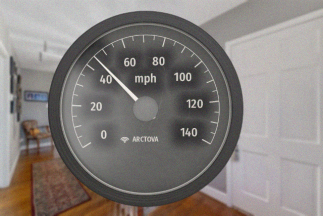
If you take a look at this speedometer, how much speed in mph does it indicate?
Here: 45 mph
